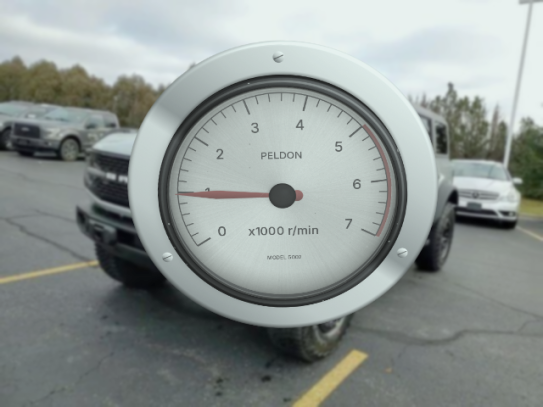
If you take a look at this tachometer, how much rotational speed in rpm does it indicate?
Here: 1000 rpm
